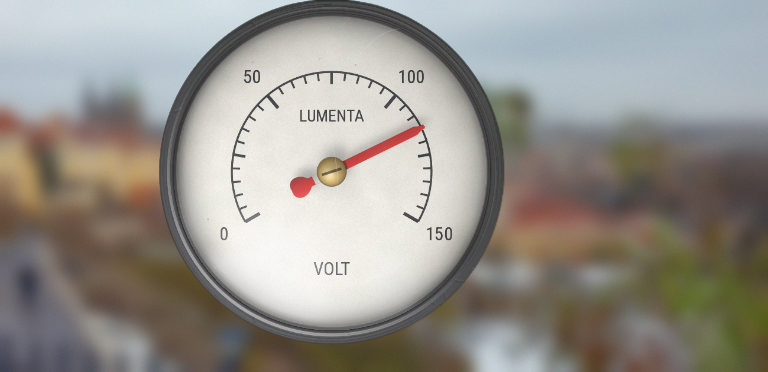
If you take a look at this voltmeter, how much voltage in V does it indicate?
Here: 115 V
